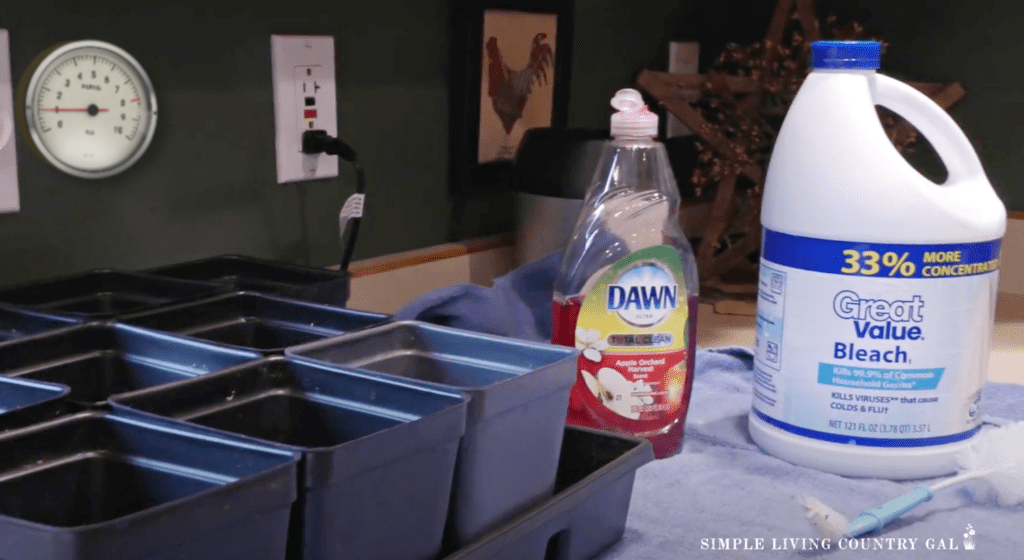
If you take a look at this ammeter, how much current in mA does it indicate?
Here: 1 mA
